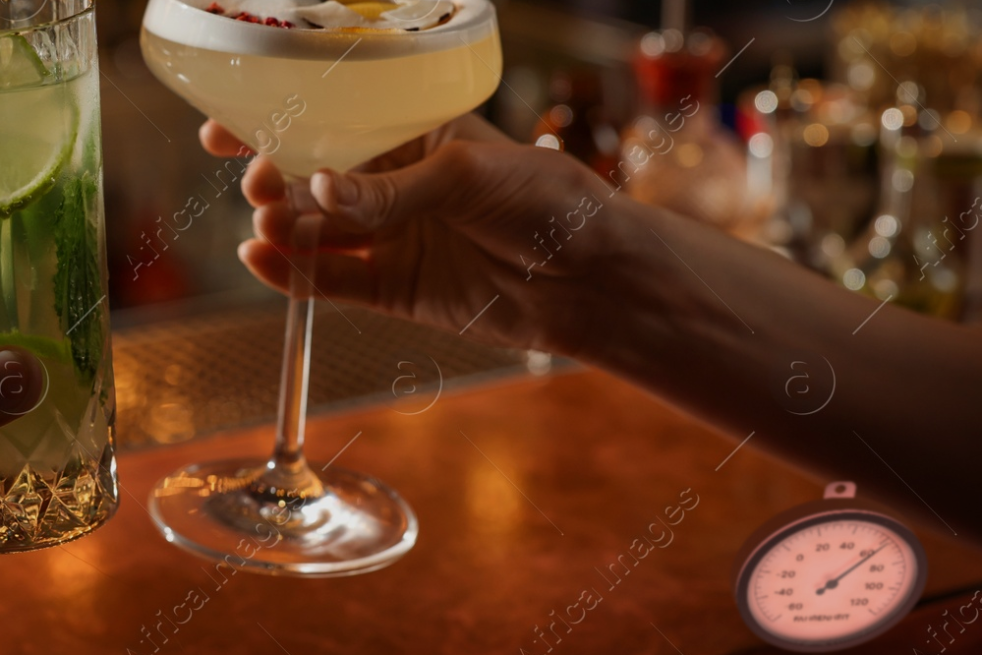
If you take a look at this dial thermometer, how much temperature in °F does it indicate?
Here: 60 °F
